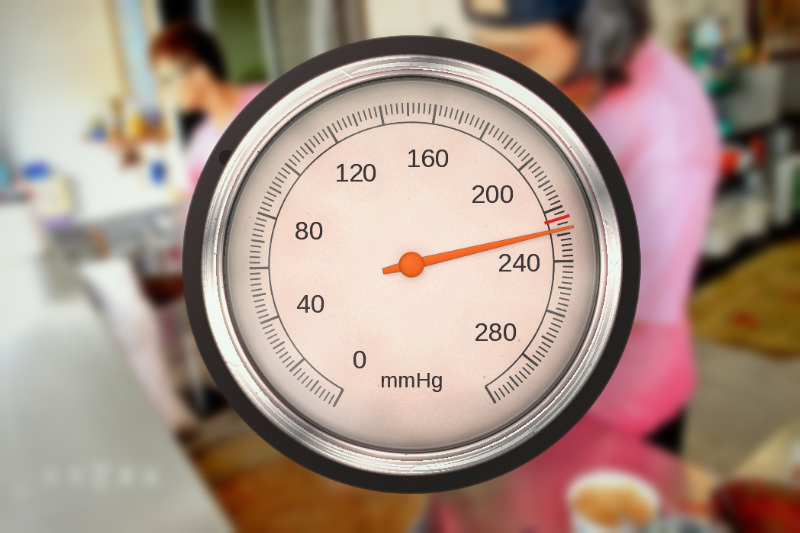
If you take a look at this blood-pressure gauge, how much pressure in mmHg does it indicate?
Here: 228 mmHg
